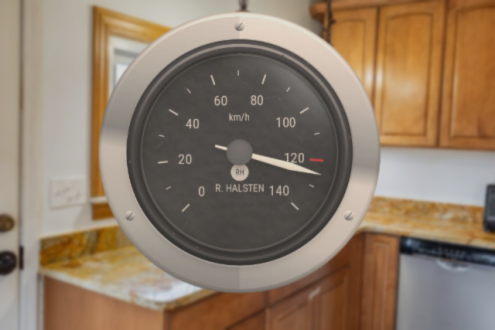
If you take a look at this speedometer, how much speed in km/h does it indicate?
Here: 125 km/h
